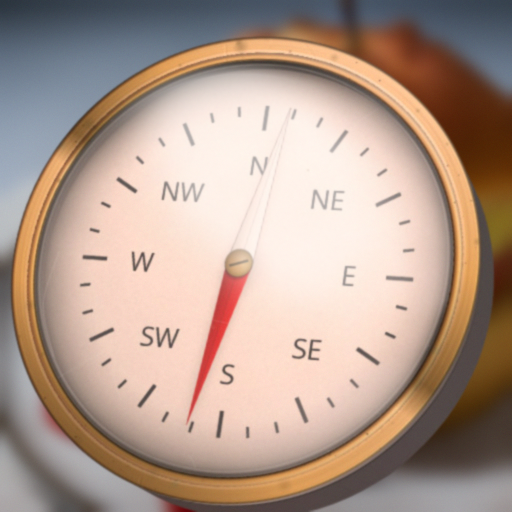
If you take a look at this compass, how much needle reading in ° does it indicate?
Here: 190 °
